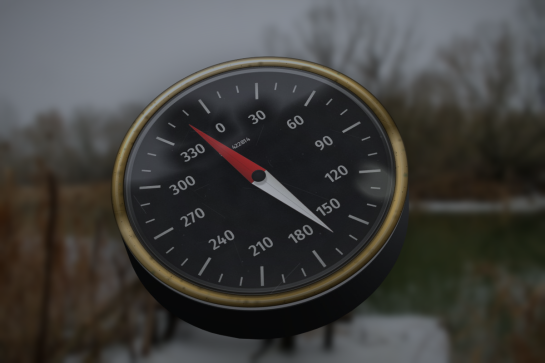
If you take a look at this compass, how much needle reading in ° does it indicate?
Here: 345 °
